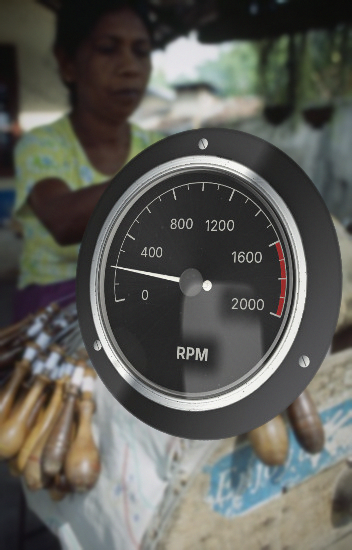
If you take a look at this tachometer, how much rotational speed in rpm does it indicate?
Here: 200 rpm
